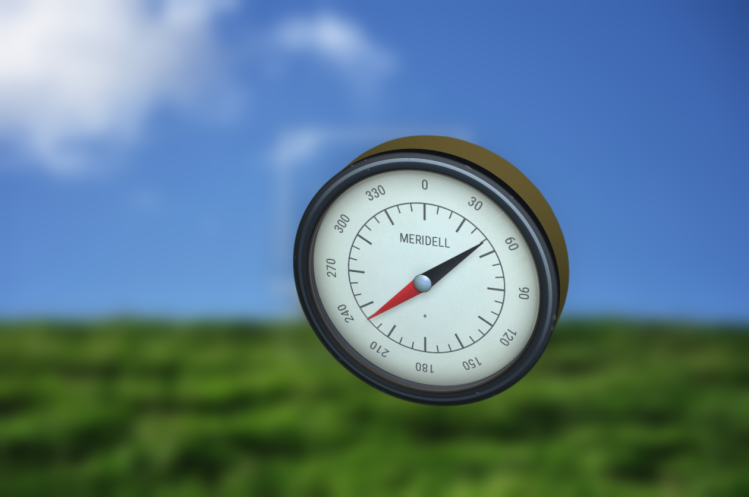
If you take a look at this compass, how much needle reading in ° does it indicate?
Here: 230 °
